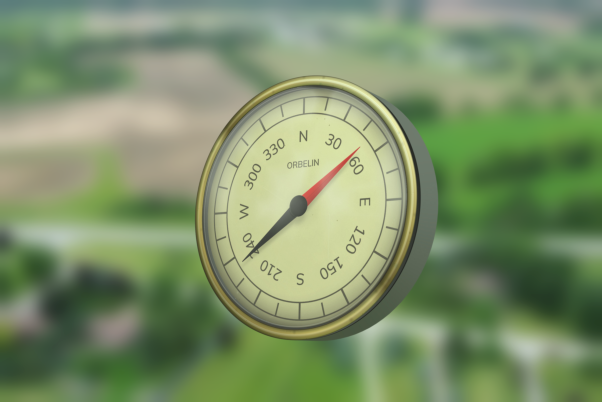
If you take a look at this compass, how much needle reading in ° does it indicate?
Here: 52.5 °
